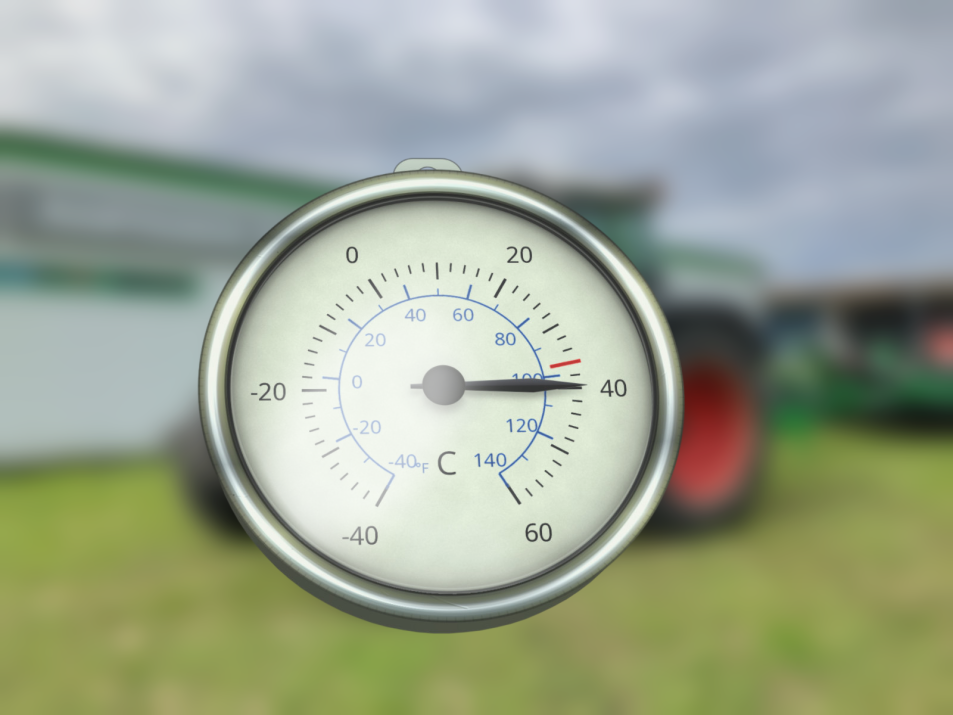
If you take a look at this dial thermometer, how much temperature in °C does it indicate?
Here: 40 °C
